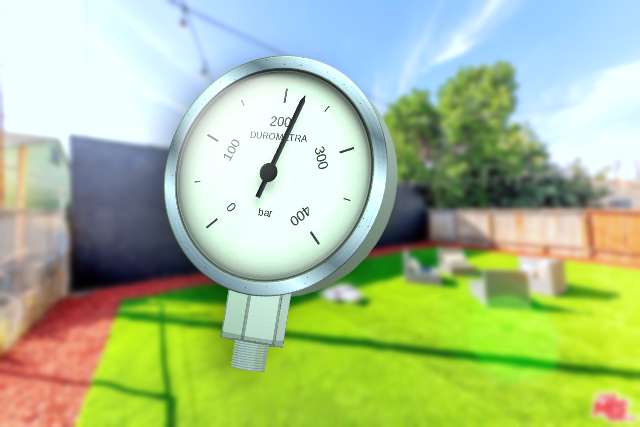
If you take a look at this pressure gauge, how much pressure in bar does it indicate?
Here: 225 bar
